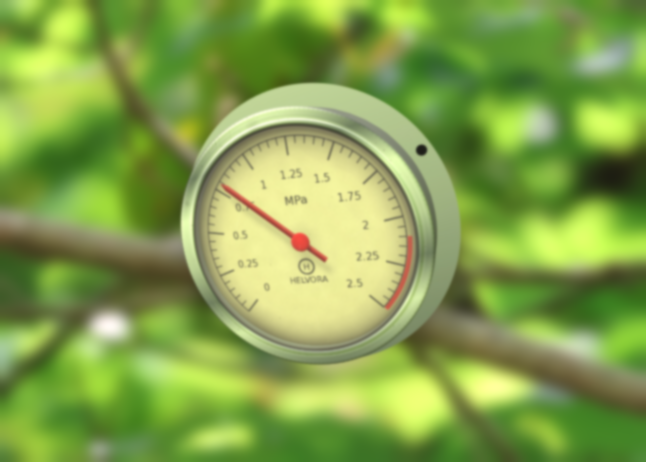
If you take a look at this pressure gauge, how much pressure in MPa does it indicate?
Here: 0.8 MPa
